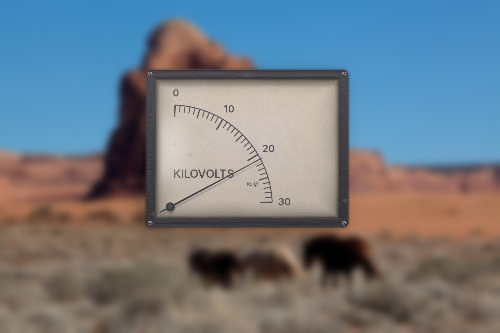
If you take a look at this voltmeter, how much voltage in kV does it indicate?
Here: 21 kV
